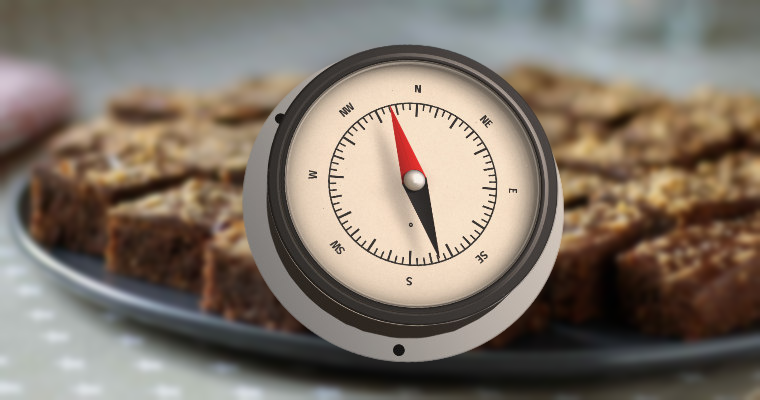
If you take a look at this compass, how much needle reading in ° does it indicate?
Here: 340 °
